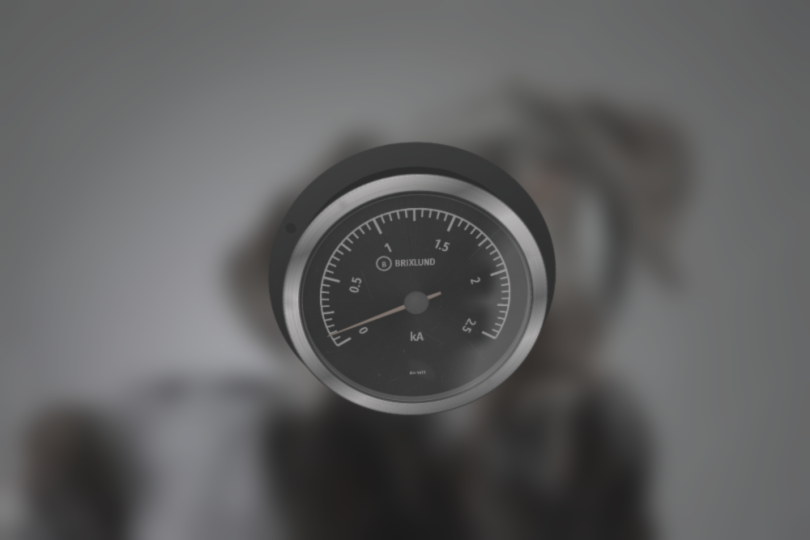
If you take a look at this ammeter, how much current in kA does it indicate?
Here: 0.1 kA
